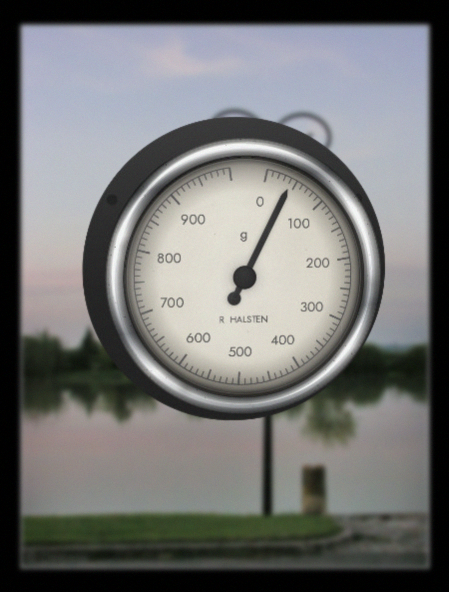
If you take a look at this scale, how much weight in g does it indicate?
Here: 40 g
